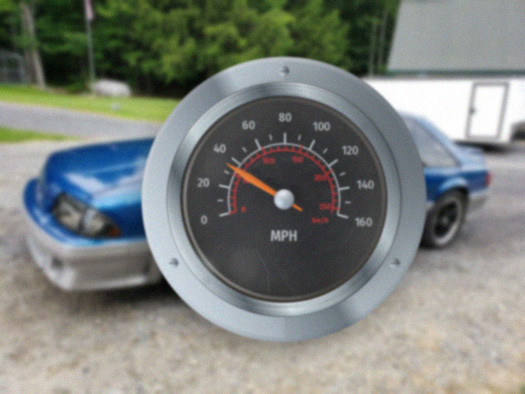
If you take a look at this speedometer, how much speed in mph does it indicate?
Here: 35 mph
